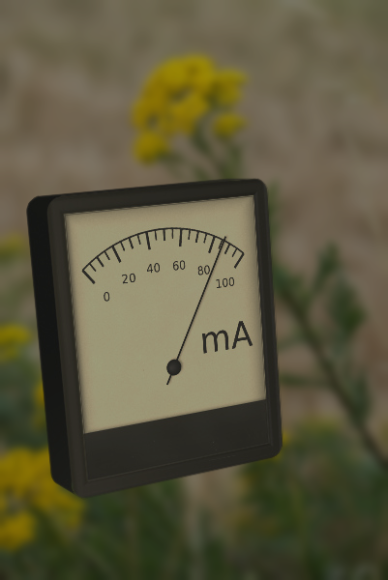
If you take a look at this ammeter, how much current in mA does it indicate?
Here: 85 mA
